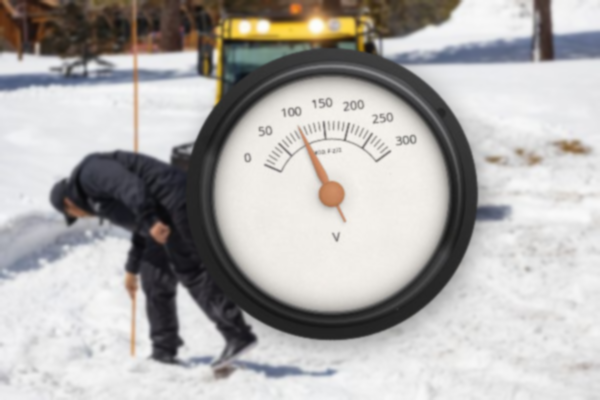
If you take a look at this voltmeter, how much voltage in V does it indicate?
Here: 100 V
